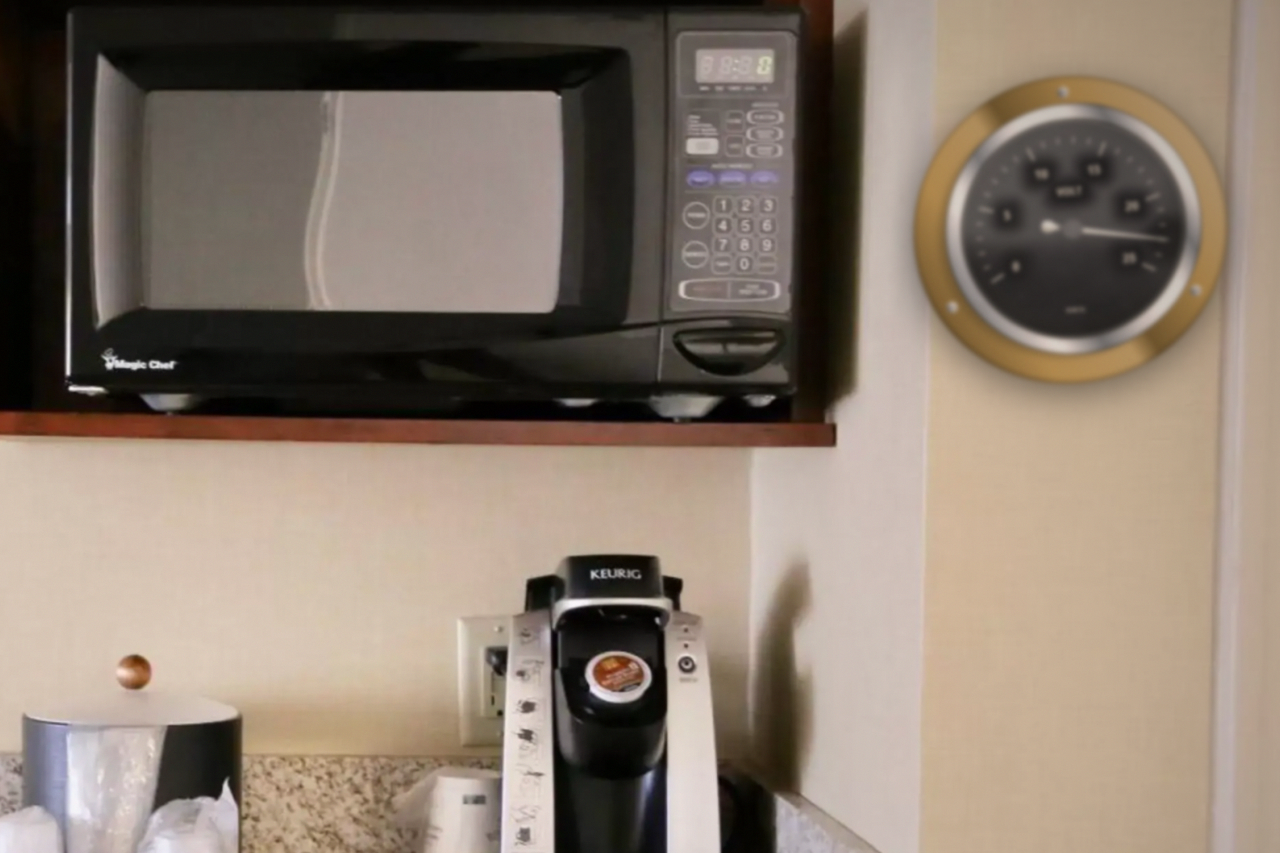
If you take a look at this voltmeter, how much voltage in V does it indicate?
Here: 23 V
